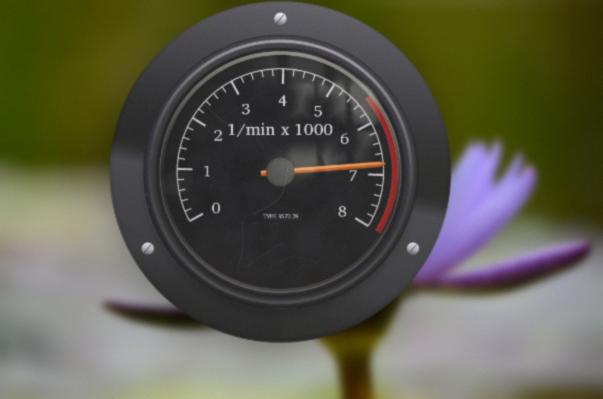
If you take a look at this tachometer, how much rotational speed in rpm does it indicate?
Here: 6800 rpm
